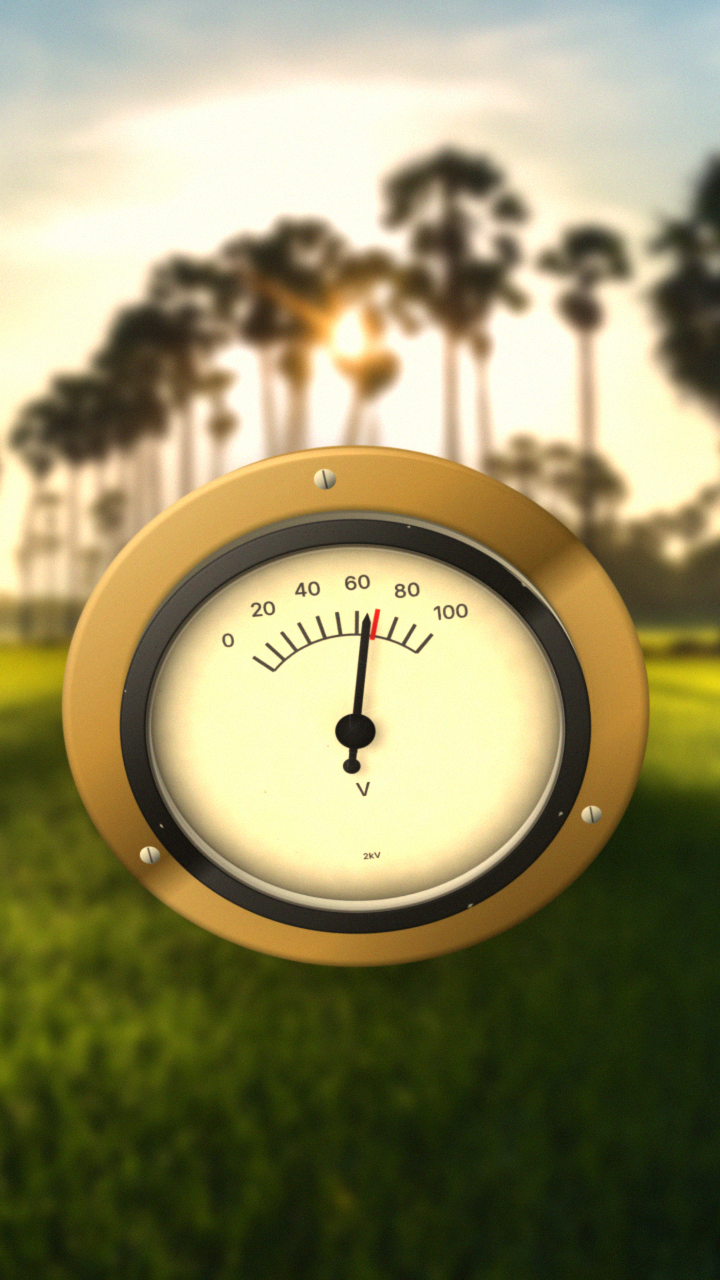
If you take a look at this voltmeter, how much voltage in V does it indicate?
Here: 65 V
